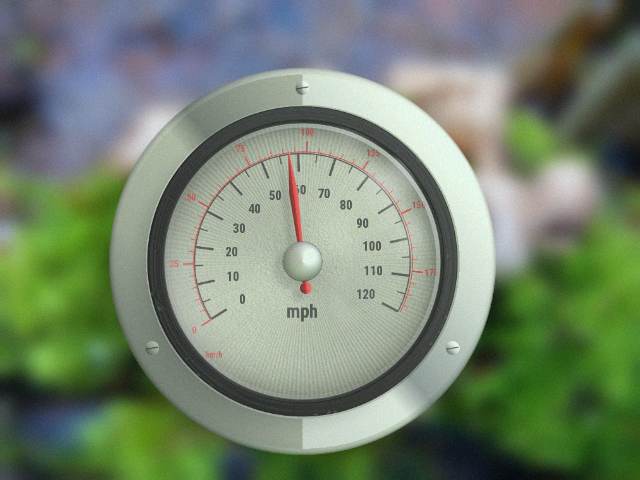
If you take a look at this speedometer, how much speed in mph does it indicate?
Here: 57.5 mph
